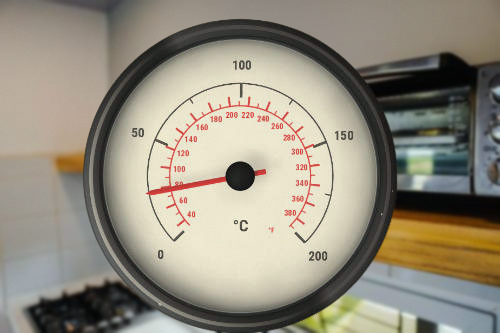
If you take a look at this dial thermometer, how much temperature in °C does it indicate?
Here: 25 °C
